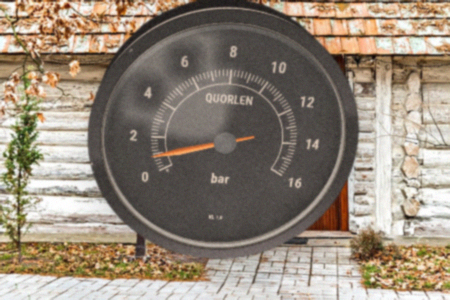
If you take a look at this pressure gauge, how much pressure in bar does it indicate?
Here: 1 bar
